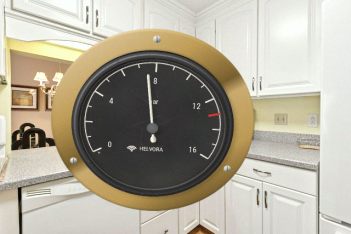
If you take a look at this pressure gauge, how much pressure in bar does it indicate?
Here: 7.5 bar
